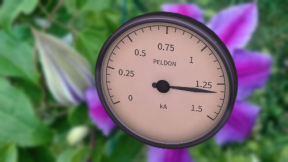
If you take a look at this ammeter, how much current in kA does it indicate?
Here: 1.3 kA
